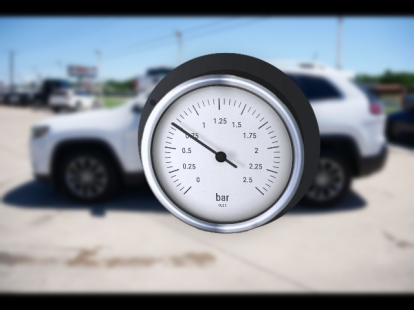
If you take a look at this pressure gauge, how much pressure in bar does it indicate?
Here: 0.75 bar
